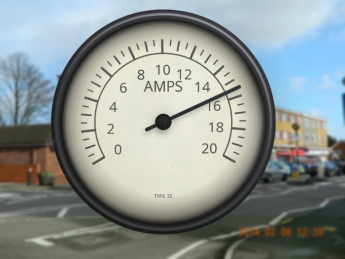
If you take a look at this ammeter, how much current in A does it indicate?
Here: 15.5 A
